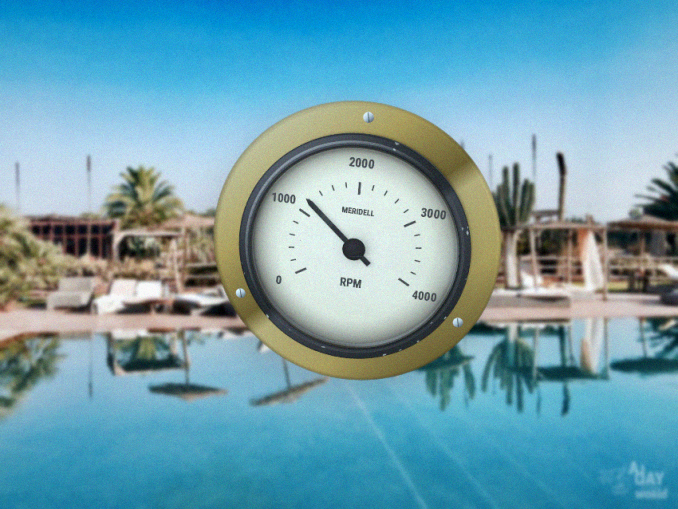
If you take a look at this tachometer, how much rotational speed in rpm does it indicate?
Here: 1200 rpm
